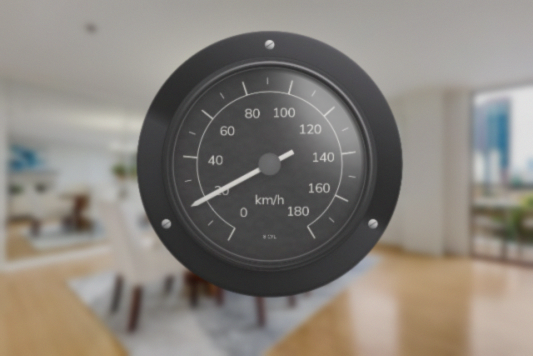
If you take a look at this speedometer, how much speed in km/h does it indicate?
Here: 20 km/h
